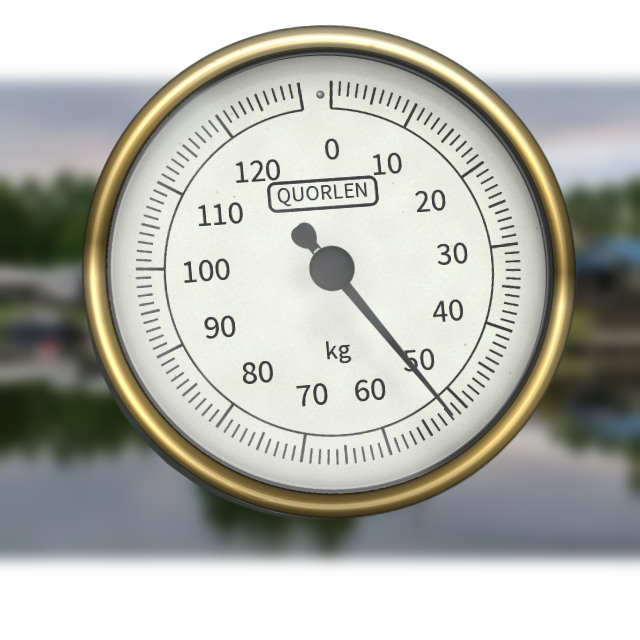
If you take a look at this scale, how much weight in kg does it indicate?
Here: 52 kg
